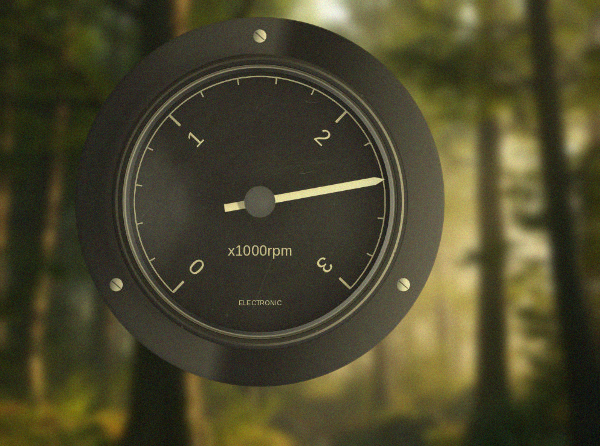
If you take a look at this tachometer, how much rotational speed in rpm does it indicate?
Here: 2400 rpm
